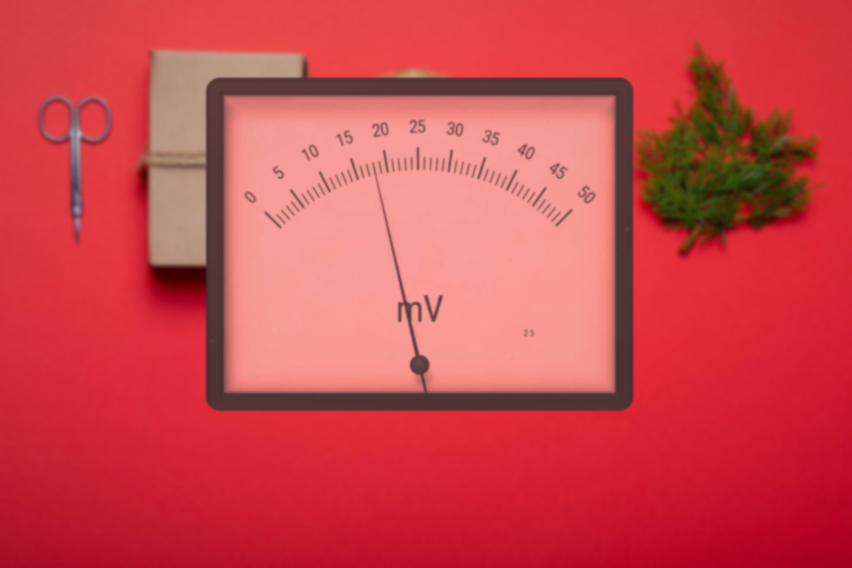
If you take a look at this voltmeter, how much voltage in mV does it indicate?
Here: 18 mV
